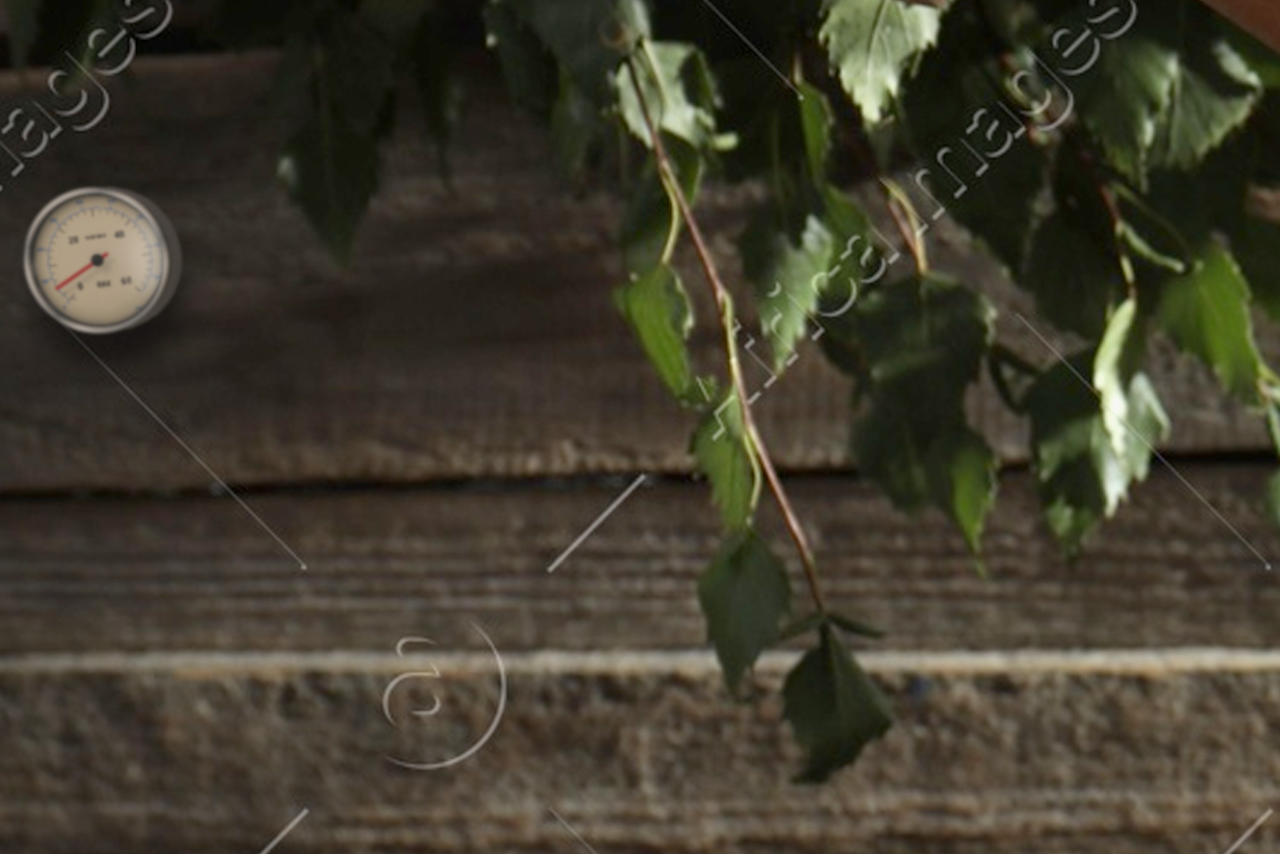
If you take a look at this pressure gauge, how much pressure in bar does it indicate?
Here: 4 bar
